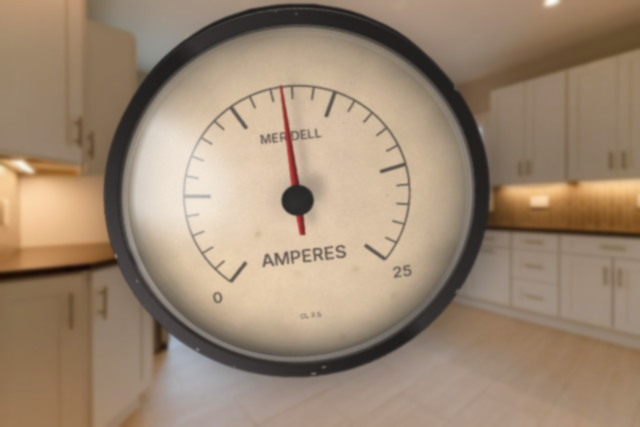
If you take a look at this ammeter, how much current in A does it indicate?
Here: 12.5 A
